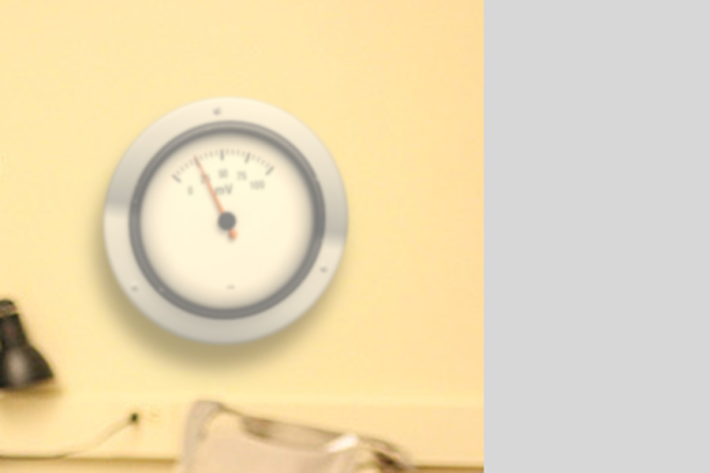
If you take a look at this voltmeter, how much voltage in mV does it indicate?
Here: 25 mV
